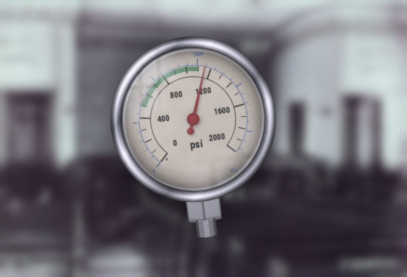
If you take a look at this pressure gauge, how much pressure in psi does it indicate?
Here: 1150 psi
